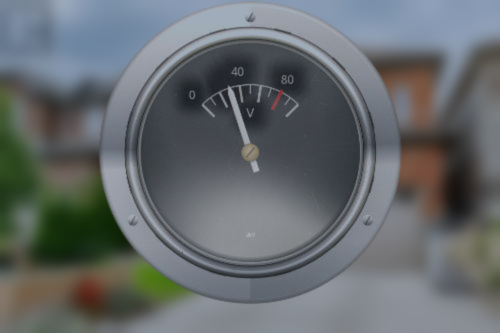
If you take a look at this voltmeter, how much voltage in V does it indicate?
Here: 30 V
